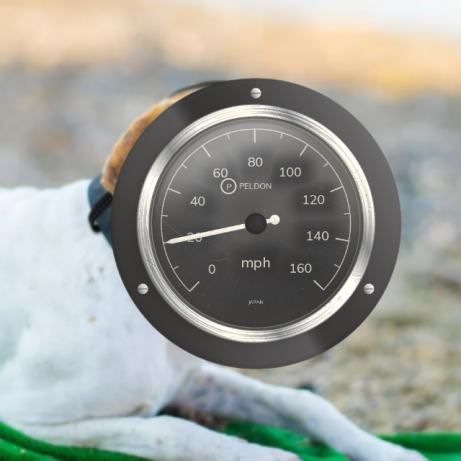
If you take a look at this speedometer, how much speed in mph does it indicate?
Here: 20 mph
